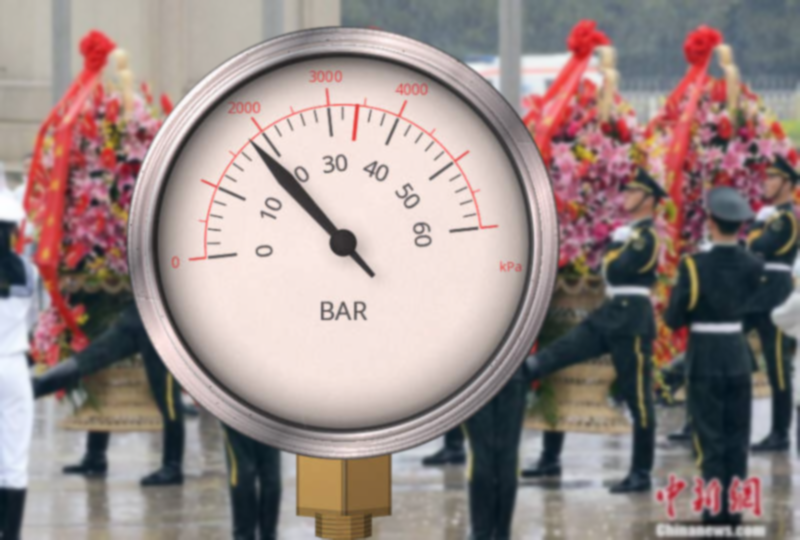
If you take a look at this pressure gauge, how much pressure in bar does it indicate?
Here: 18 bar
